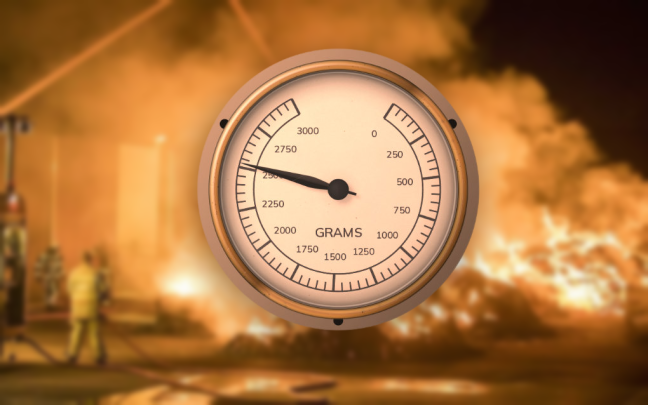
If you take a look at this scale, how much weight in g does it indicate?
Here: 2525 g
